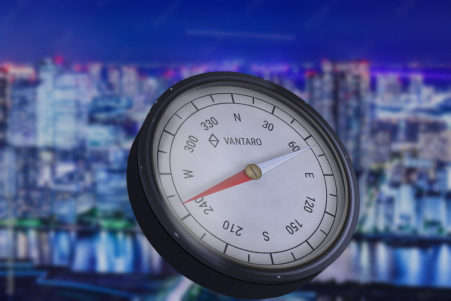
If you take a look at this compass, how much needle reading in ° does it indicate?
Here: 247.5 °
